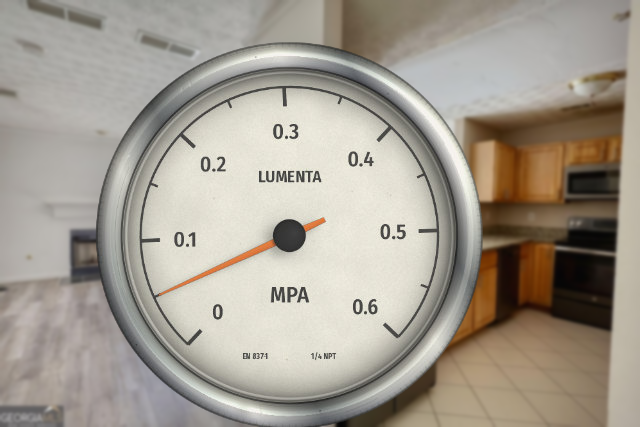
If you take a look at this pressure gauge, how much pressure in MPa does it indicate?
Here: 0.05 MPa
